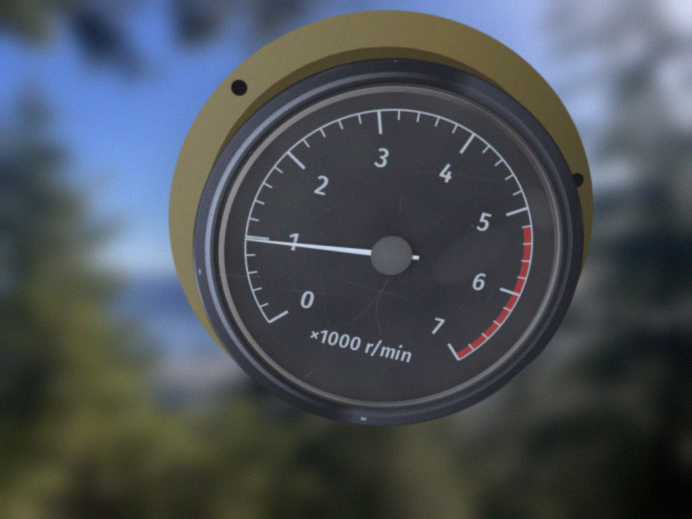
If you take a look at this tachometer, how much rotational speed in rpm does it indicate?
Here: 1000 rpm
